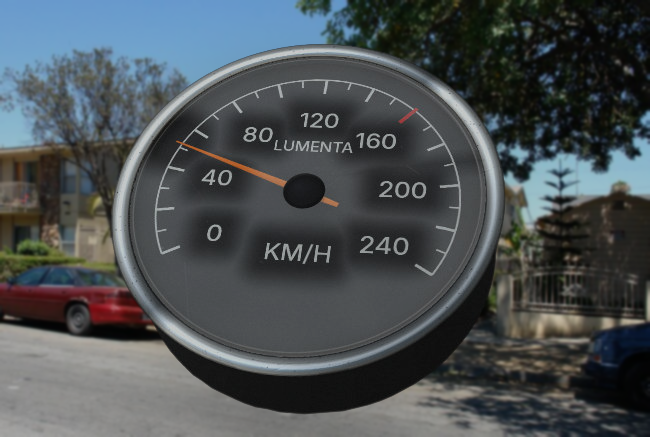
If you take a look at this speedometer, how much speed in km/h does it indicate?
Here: 50 km/h
